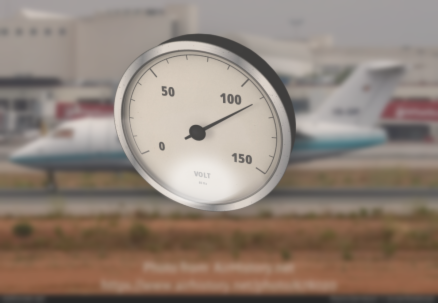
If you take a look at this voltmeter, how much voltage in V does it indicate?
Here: 110 V
